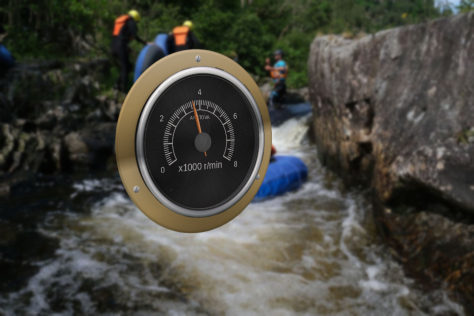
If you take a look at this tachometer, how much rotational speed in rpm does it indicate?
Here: 3500 rpm
